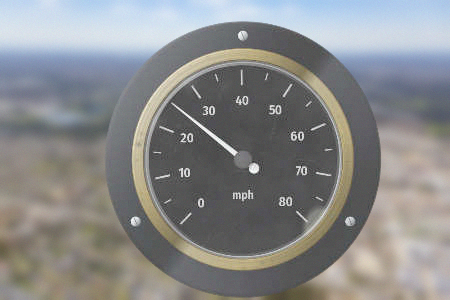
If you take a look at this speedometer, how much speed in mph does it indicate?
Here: 25 mph
